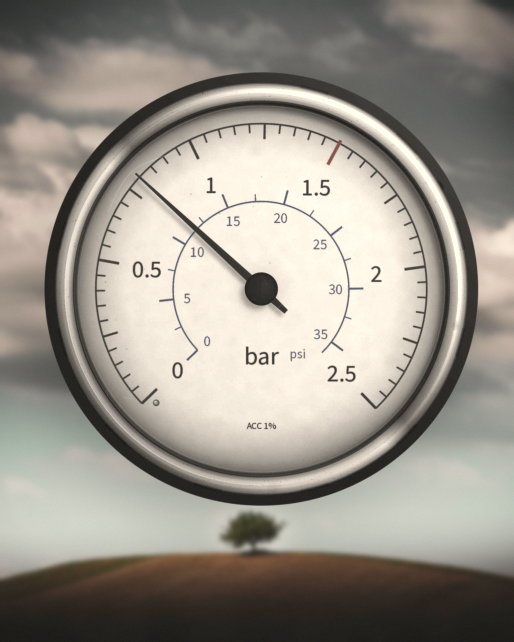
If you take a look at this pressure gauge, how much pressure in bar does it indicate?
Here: 0.8 bar
